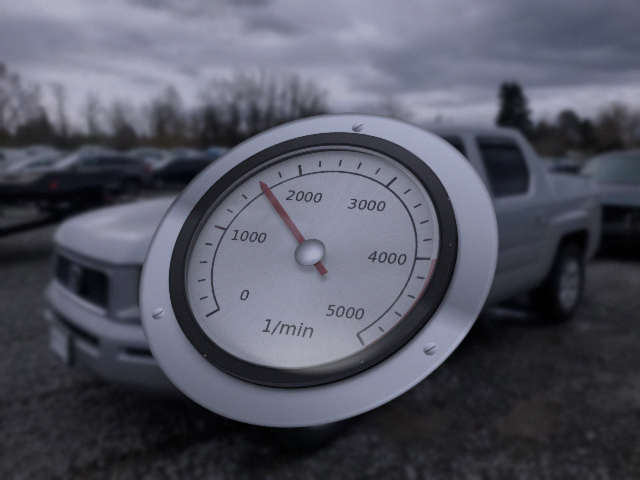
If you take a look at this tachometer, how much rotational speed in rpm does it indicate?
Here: 1600 rpm
